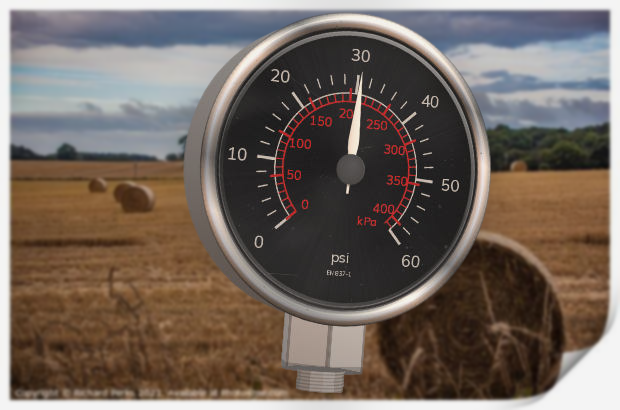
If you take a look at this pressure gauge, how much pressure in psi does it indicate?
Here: 30 psi
